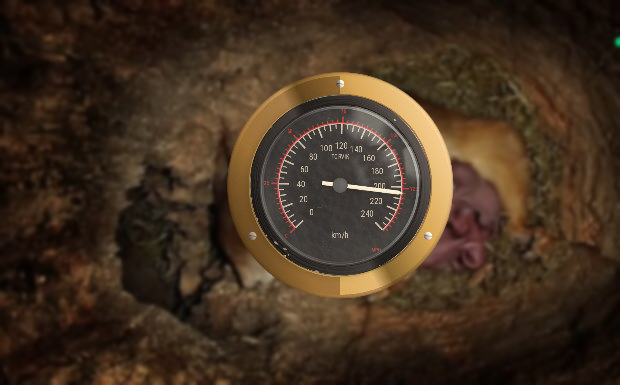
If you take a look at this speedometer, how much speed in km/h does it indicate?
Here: 205 km/h
